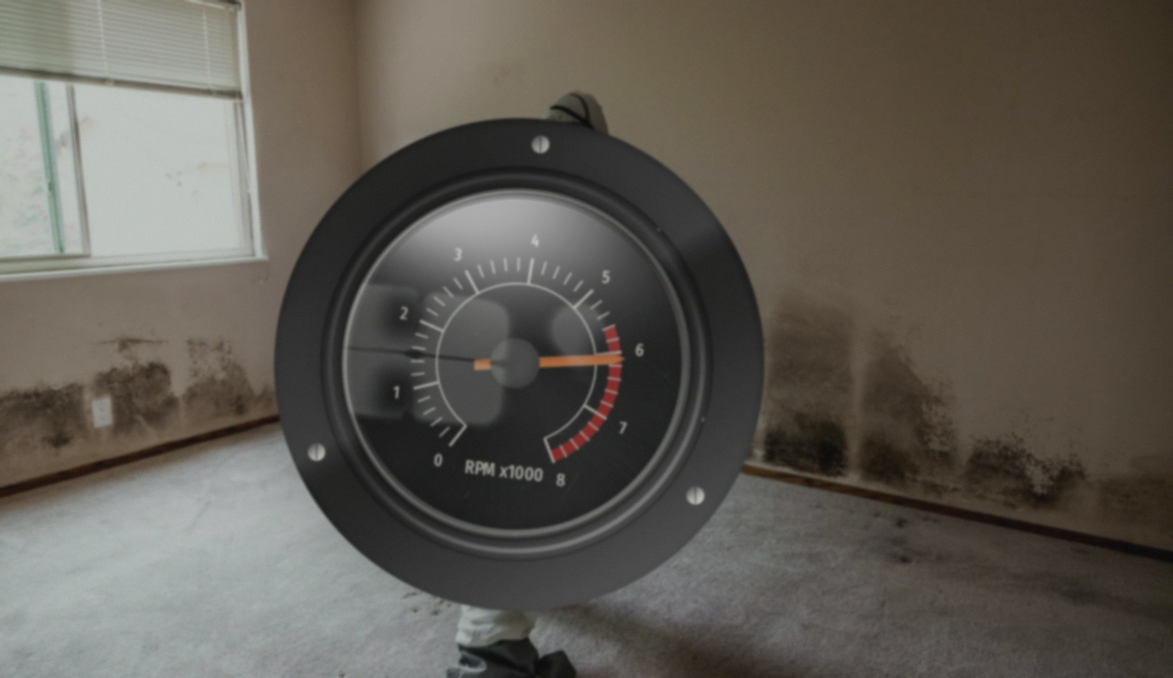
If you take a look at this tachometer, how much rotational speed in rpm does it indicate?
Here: 6100 rpm
